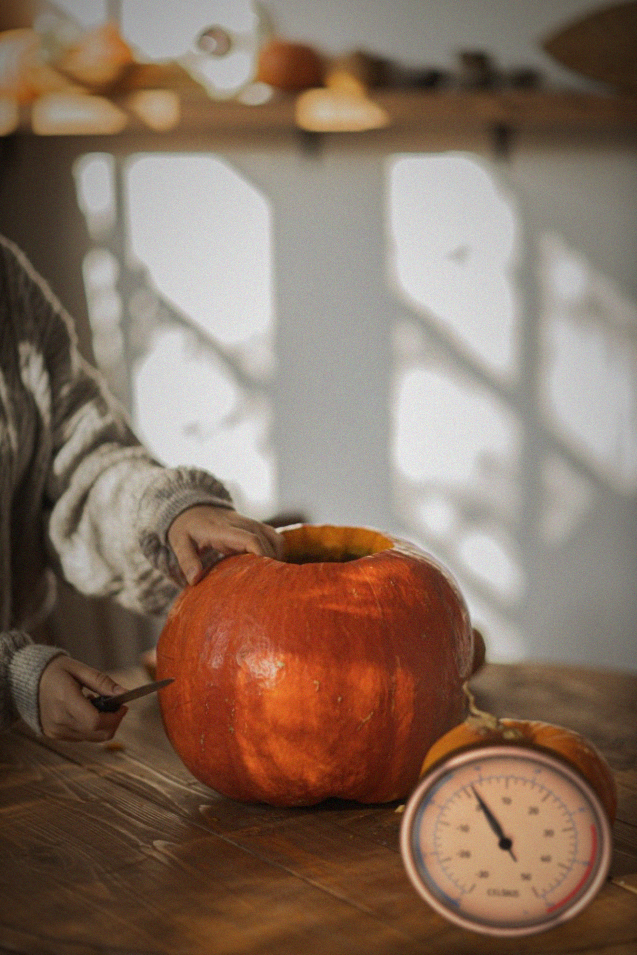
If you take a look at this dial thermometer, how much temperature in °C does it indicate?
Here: 2 °C
